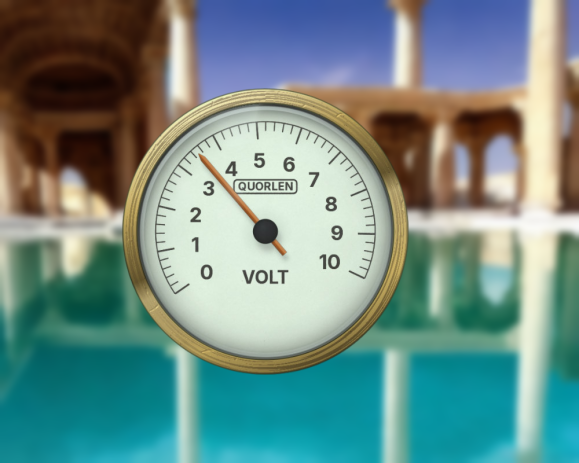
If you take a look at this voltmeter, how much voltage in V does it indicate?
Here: 3.5 V
